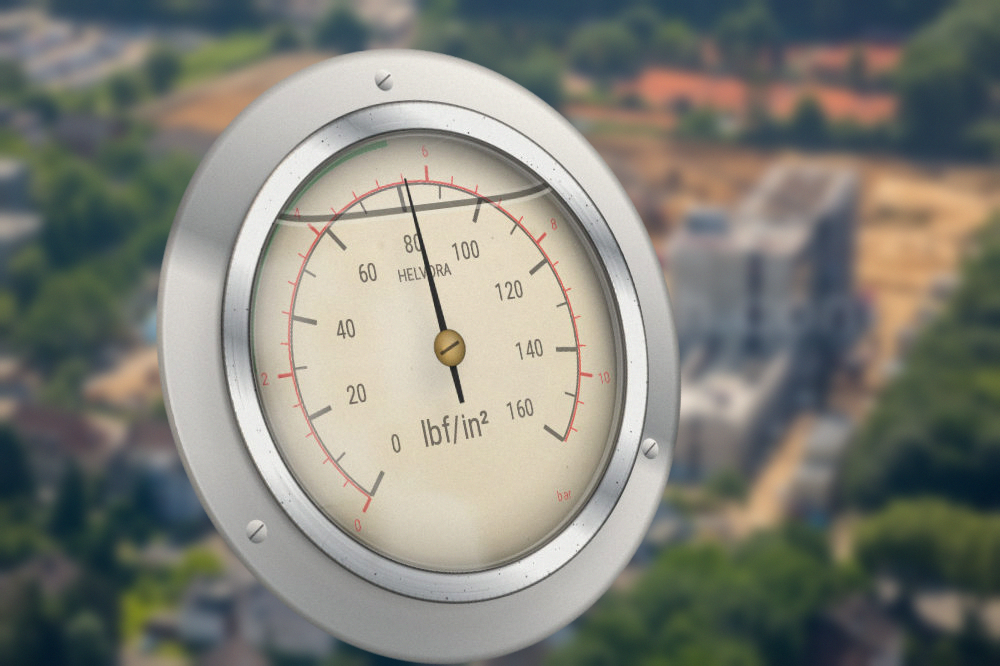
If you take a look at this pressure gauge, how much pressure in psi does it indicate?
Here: 80 psi
